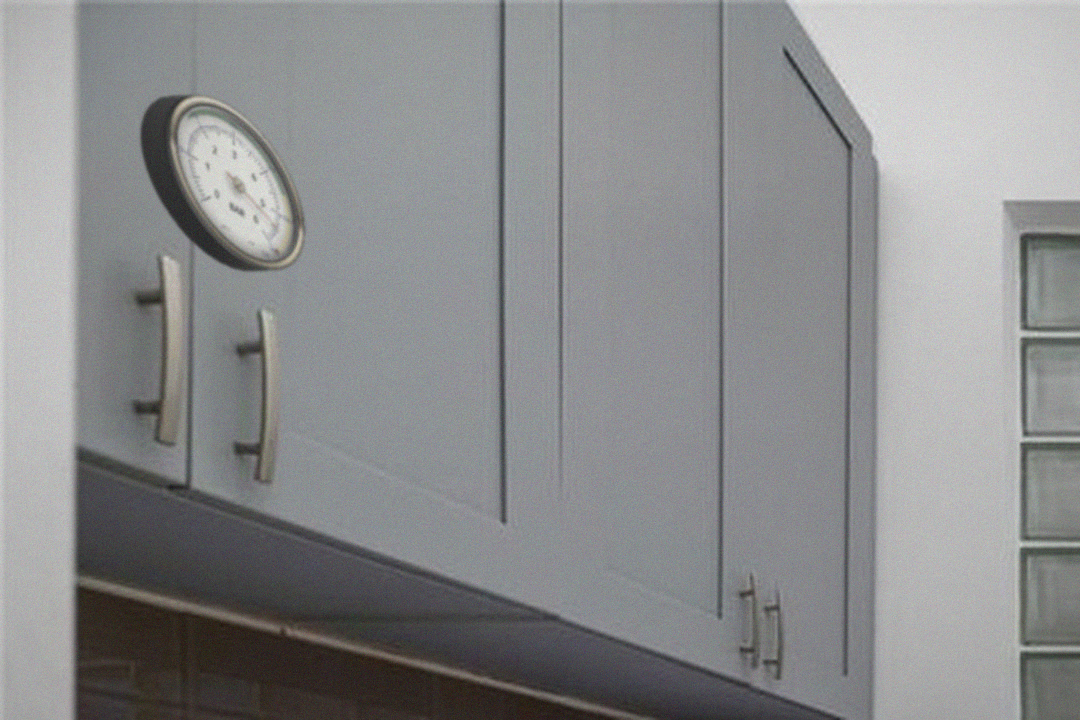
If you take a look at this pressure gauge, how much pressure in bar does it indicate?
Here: 5.5 bar
